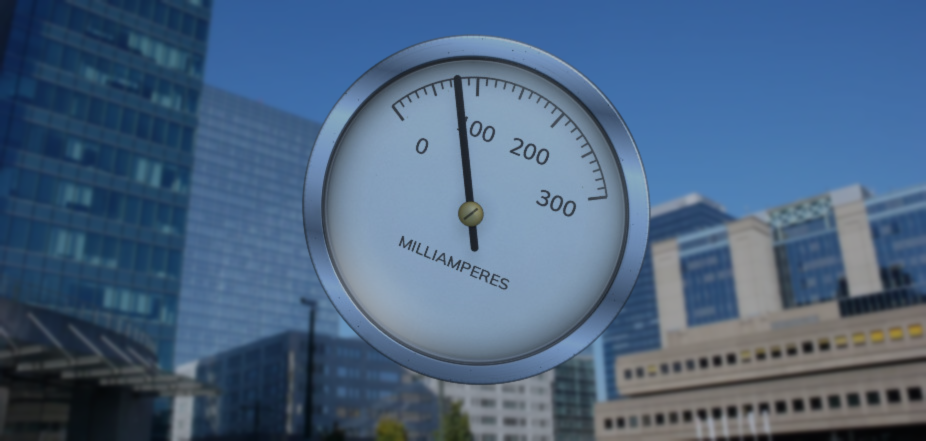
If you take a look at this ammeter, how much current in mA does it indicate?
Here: 80 mA
